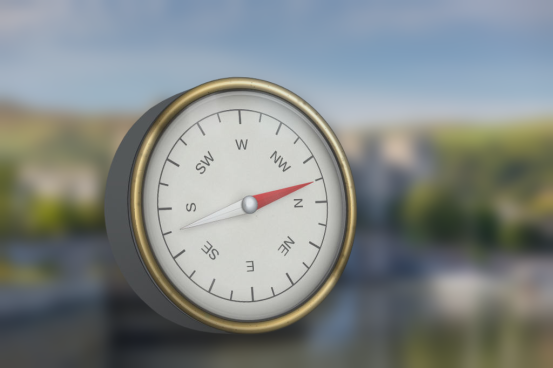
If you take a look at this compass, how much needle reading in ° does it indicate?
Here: 345 °
